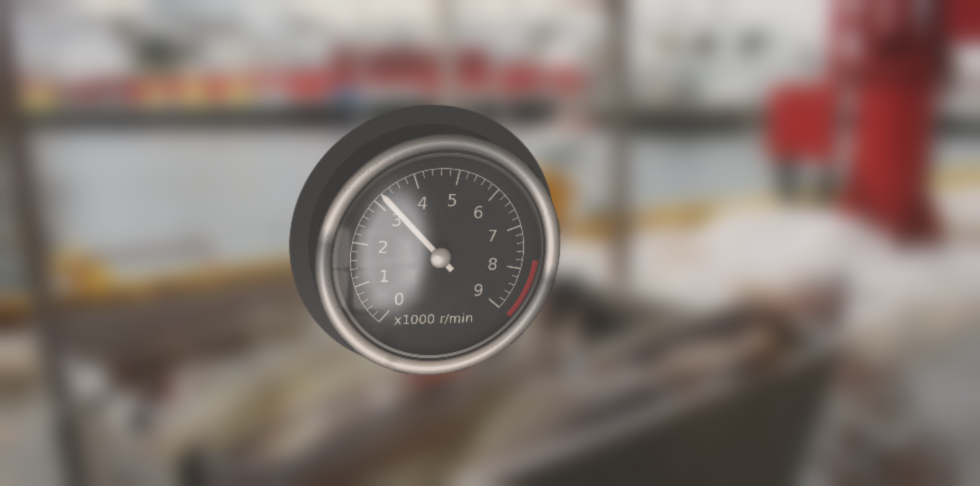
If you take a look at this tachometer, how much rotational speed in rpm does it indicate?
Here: 3200 rpm
